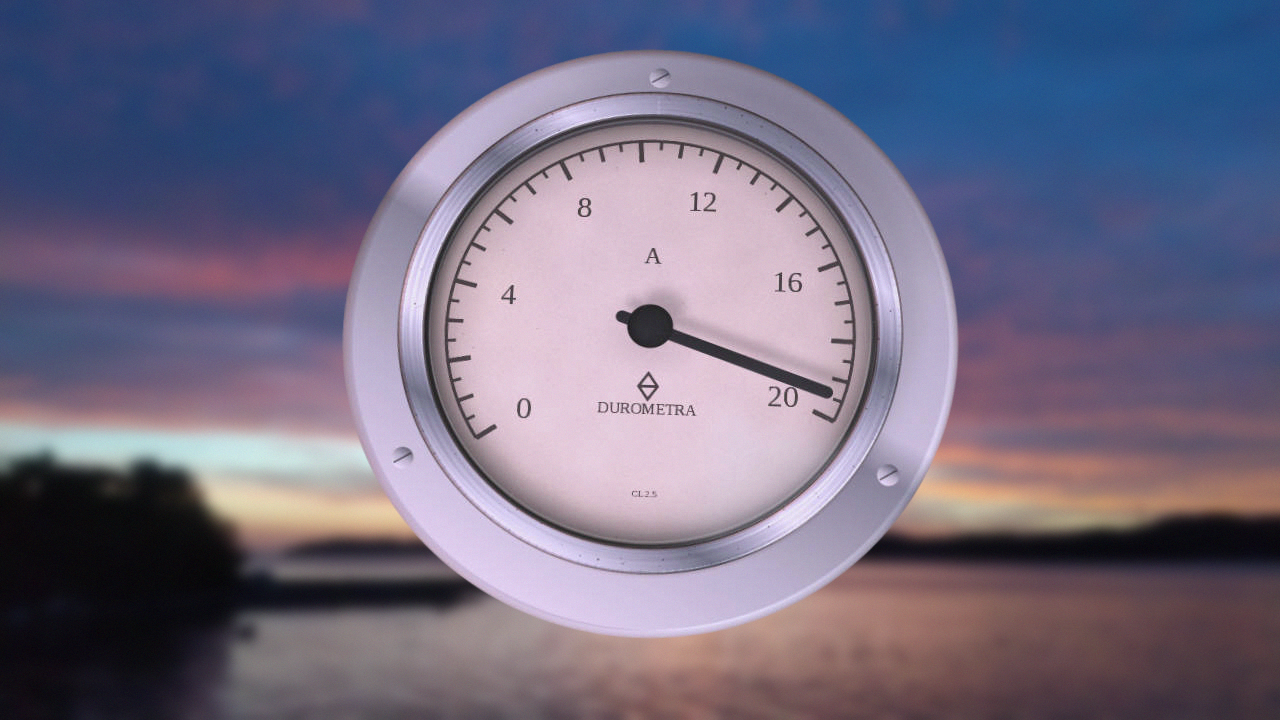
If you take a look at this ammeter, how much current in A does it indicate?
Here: 19.5 A
